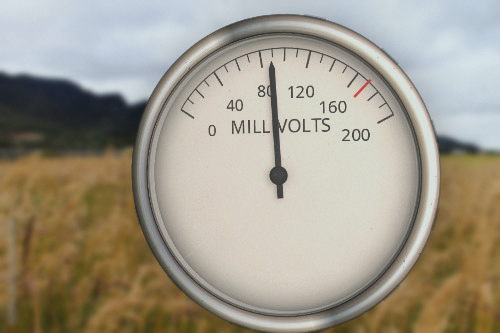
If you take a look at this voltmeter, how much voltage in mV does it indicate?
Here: 90 mV
